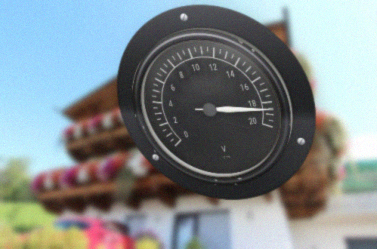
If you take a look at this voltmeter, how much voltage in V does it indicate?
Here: 18.5 V
